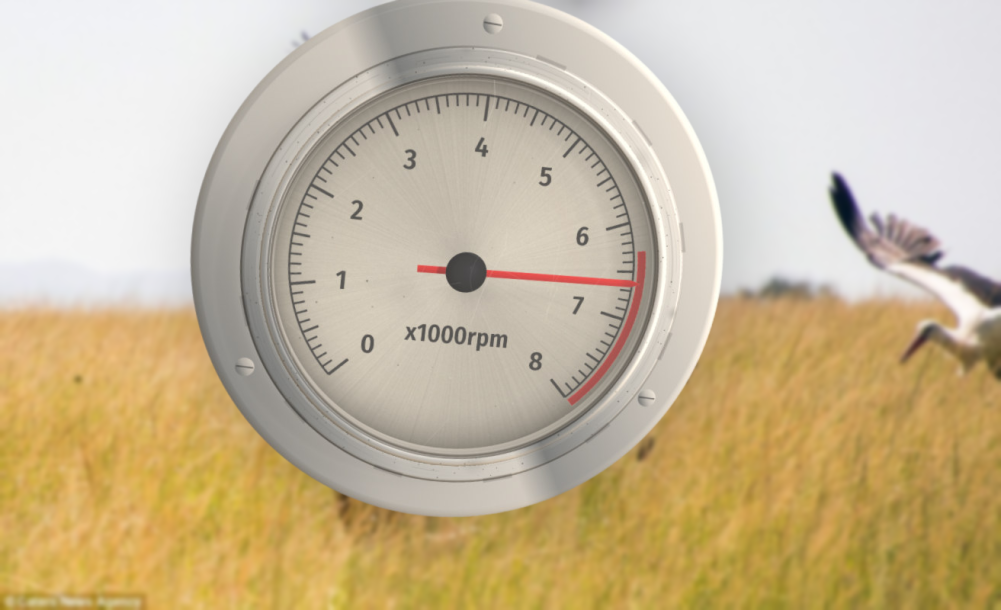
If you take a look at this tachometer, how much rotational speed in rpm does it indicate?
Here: 6600 rpm
